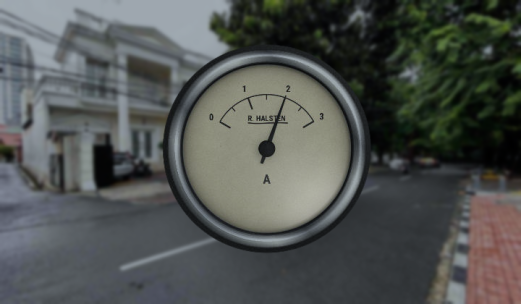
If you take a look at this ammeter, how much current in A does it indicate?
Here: 2 A
